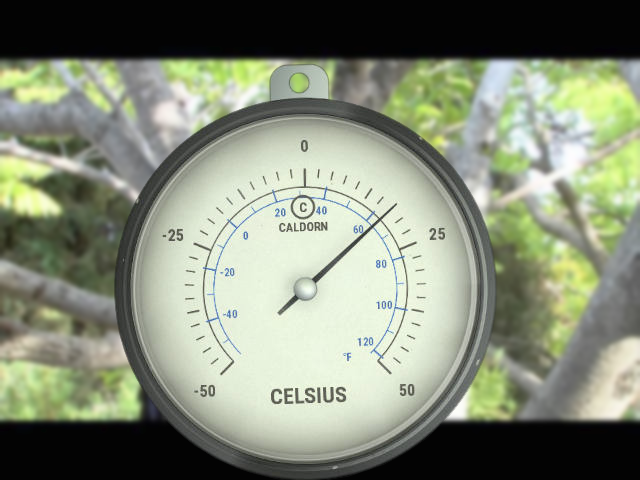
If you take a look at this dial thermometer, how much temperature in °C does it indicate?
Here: 17.5 °C
